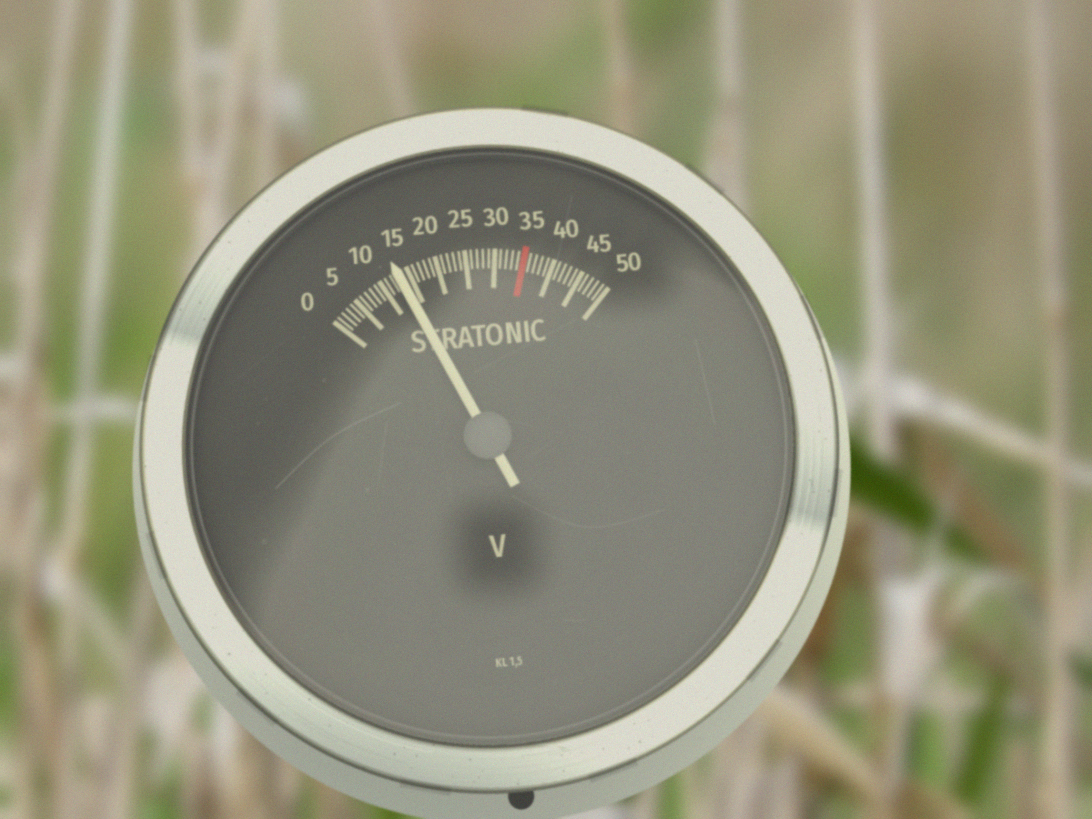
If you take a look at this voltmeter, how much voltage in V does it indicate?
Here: 13 V
